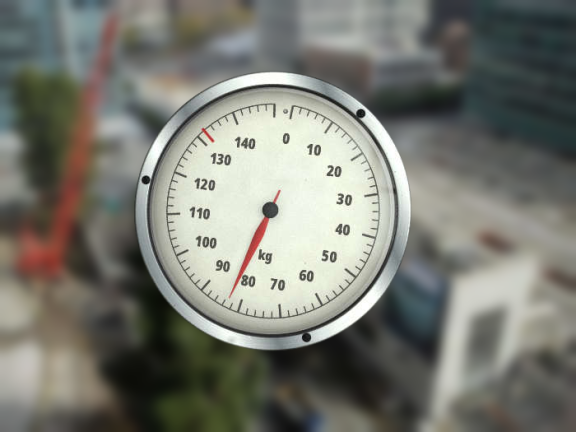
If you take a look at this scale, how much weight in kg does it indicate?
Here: 83 kg
